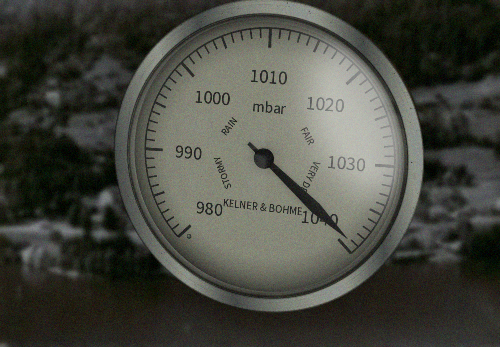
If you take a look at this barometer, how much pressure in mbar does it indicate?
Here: 1039 mbar
